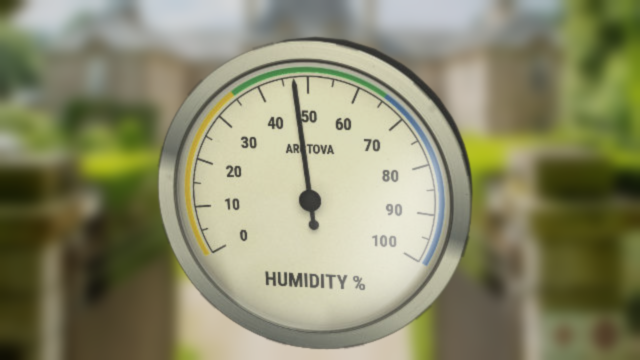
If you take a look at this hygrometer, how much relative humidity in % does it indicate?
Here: 47.5 %
